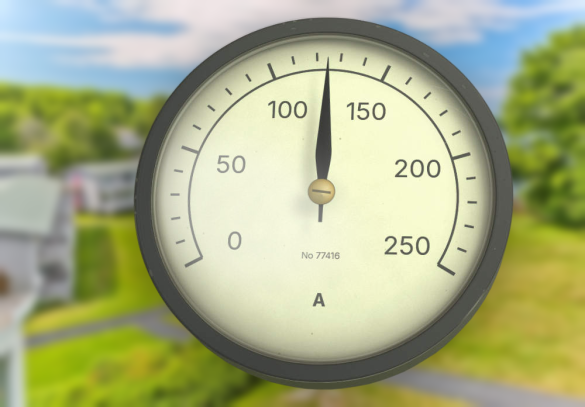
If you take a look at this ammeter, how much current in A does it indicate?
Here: 125 A
